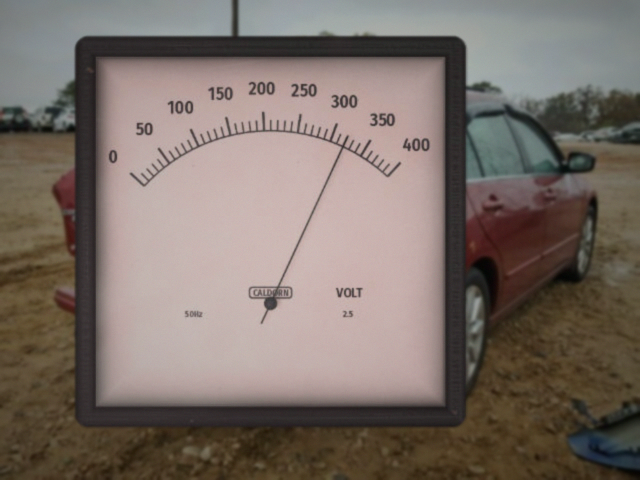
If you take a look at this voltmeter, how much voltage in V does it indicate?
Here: 320 V
